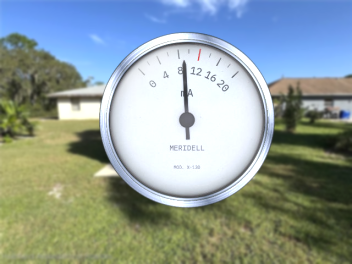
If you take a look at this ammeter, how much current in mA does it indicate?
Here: 9 mA
